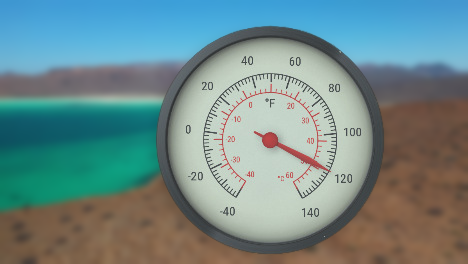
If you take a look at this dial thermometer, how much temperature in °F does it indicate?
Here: 120 °F
